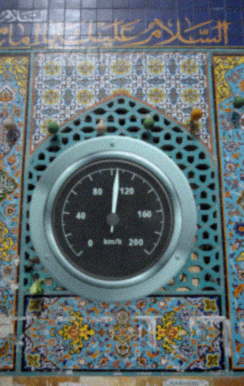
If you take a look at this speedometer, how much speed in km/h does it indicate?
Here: 105 km/h
